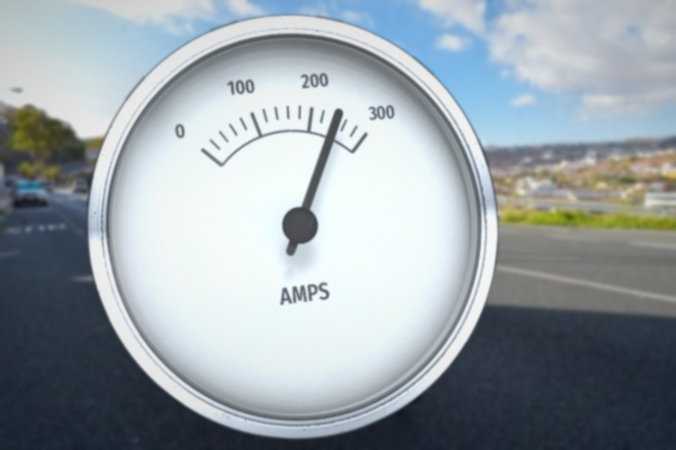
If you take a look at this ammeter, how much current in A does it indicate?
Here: 240 A
